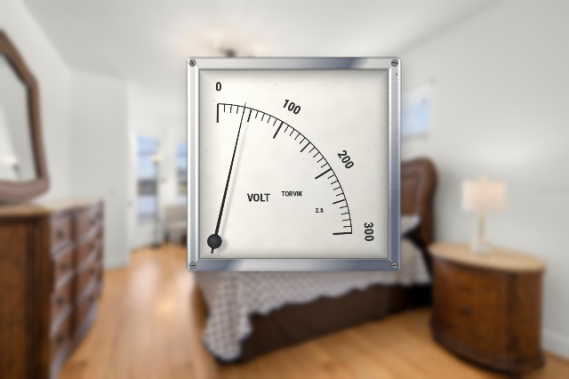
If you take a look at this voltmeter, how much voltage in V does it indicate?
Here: 40 V
